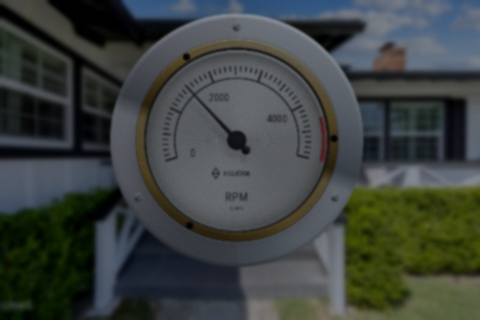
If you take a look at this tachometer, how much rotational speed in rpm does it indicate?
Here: 1500 rpm
